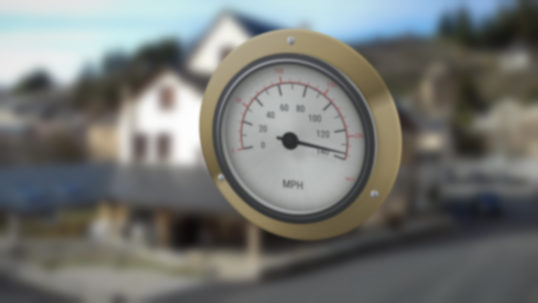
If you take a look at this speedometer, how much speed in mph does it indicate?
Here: 135 mph
